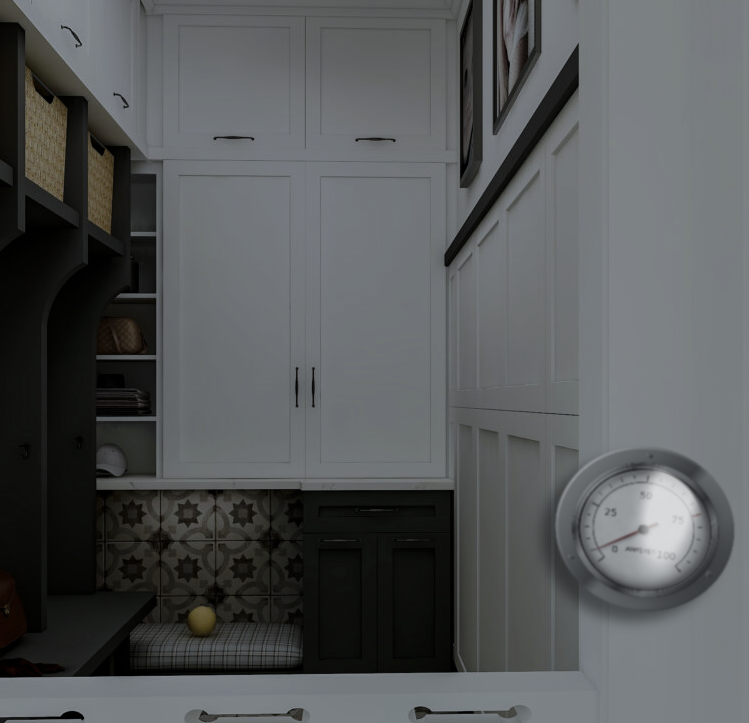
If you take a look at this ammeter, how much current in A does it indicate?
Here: 5 A
